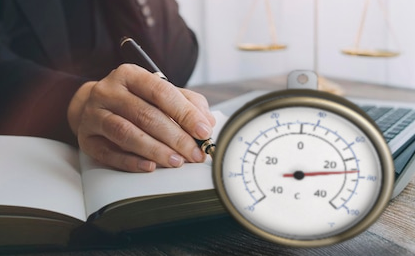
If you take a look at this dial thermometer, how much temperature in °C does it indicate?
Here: 24 °C
